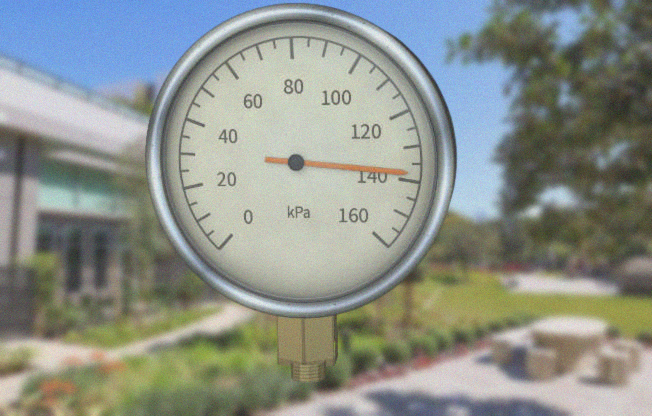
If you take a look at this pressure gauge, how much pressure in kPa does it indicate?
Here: 137.5 kPa
